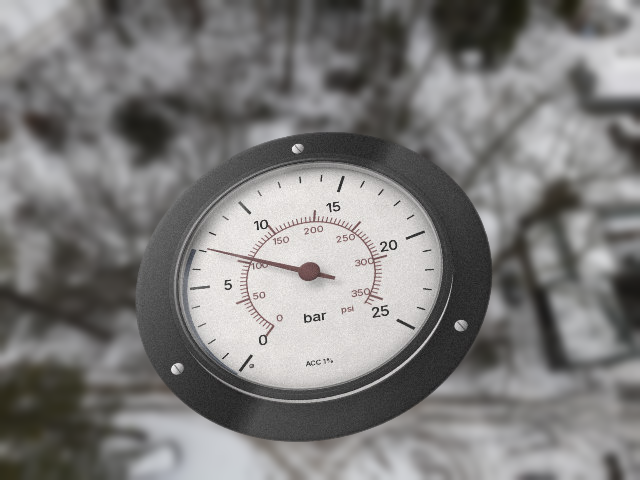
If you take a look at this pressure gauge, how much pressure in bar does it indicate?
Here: 7 bar
